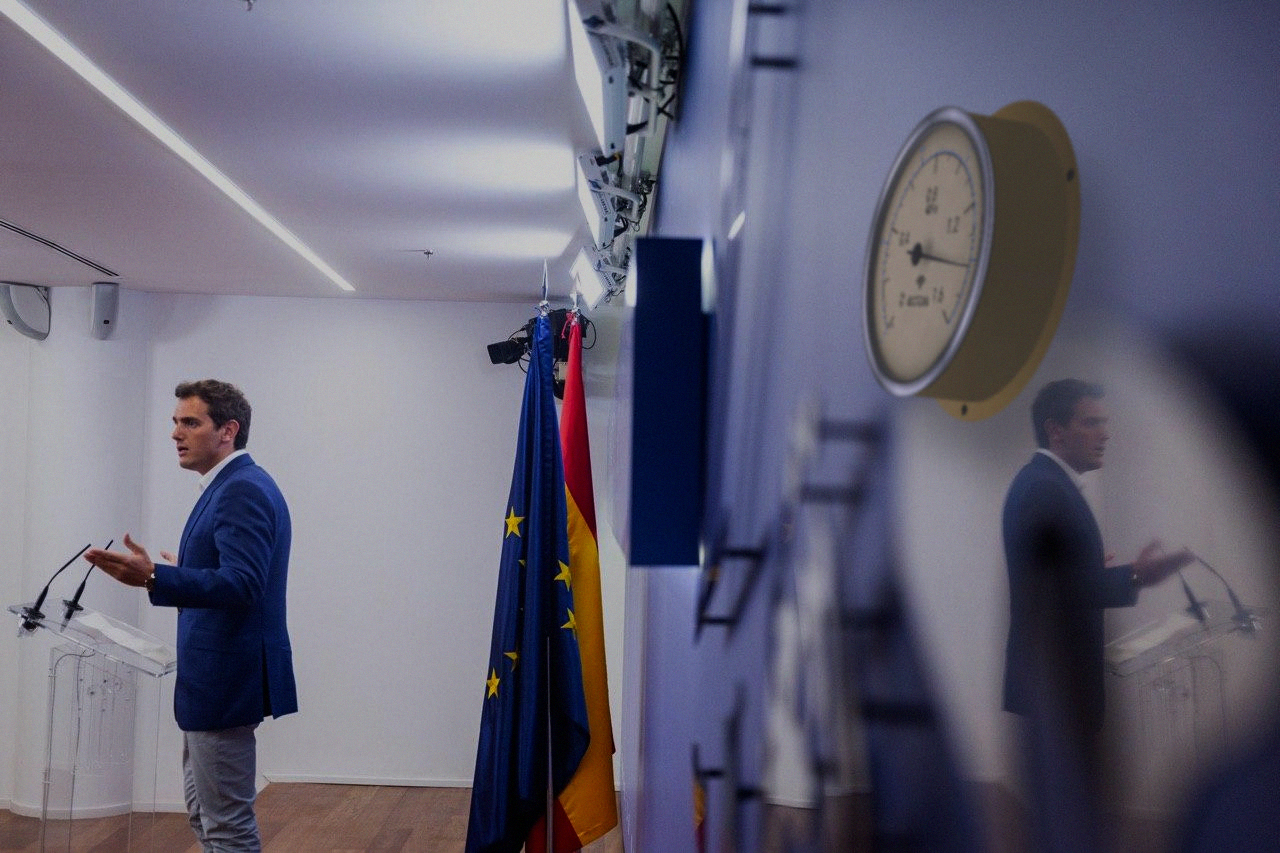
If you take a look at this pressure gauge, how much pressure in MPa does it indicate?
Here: 1.4 MPa
